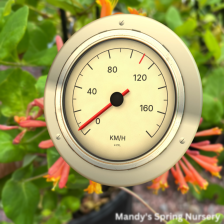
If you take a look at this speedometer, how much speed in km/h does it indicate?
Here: 5 km/h
